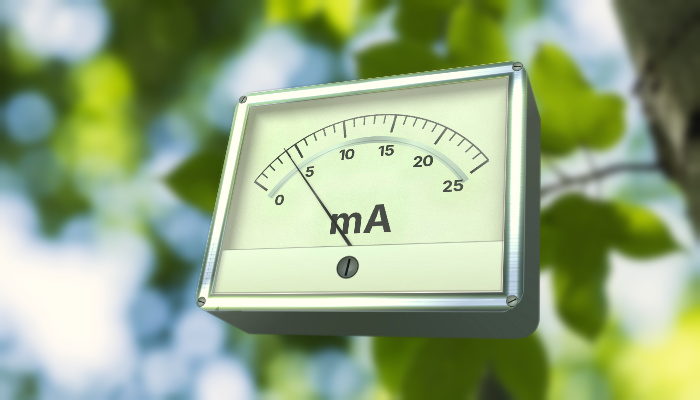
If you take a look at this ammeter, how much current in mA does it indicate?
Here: 4 mA
